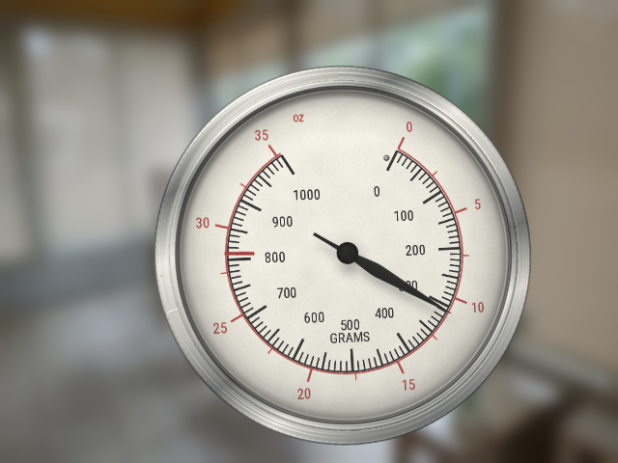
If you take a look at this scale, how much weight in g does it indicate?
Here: 310 g
